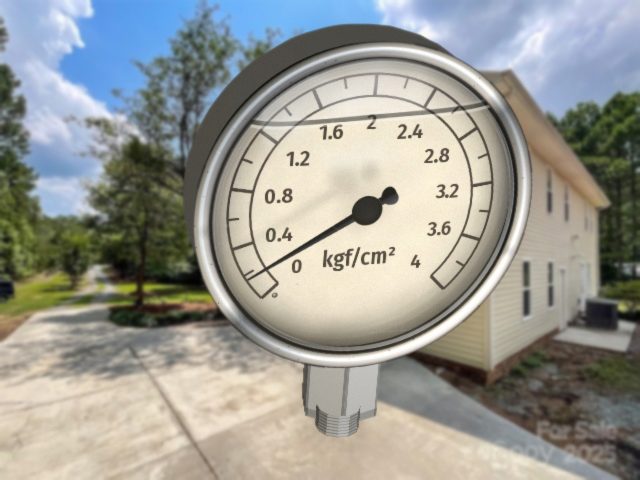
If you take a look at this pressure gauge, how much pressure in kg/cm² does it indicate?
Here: 0.2 kg/cm²
